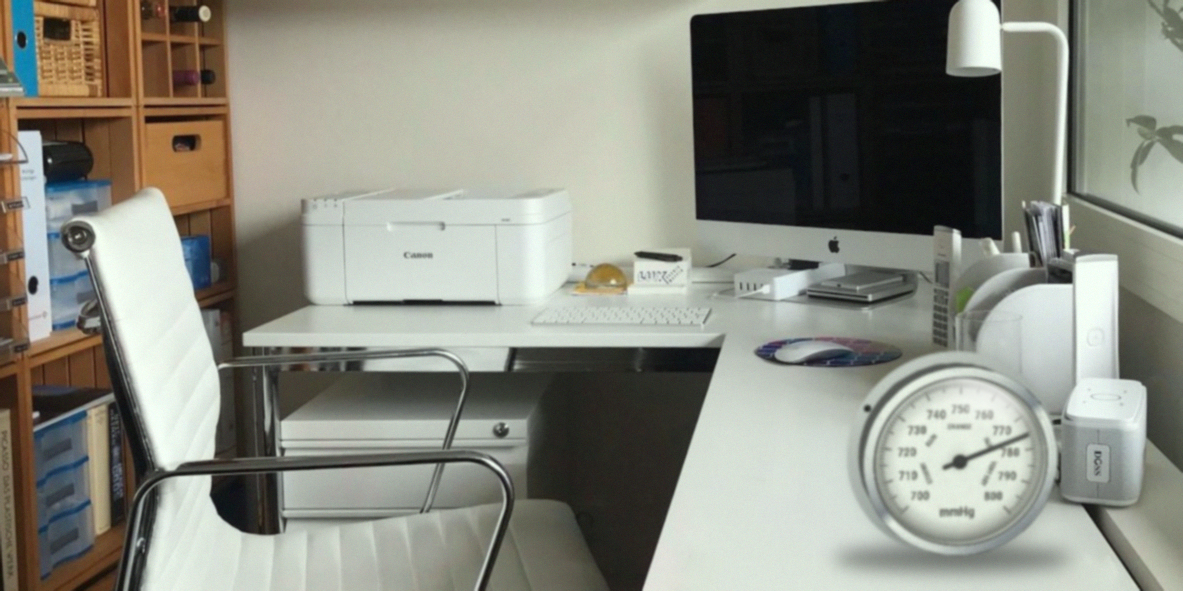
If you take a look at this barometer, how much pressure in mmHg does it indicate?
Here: 775 mmHg
